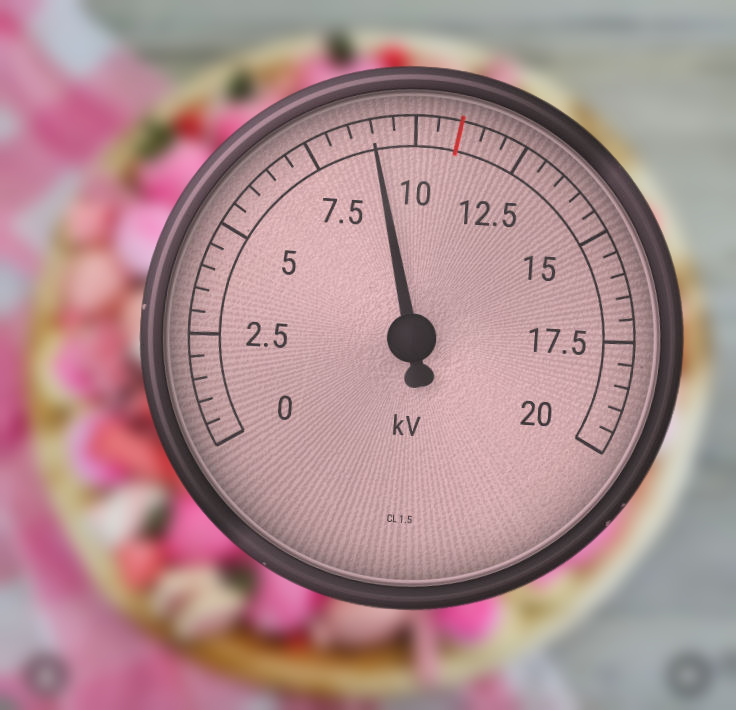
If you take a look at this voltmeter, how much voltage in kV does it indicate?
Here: 9 kV
